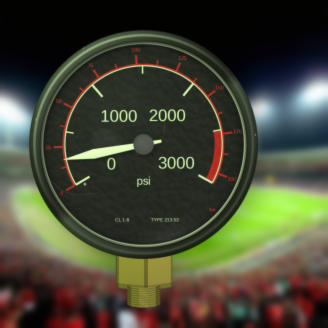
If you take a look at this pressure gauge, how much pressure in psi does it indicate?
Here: 250 psi
